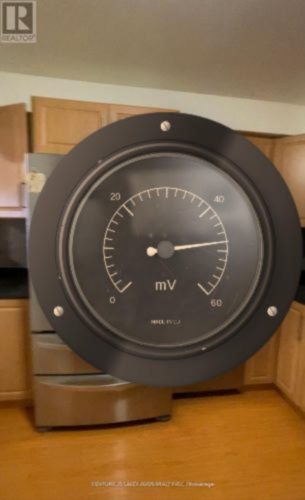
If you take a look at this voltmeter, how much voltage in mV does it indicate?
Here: 48 mV
